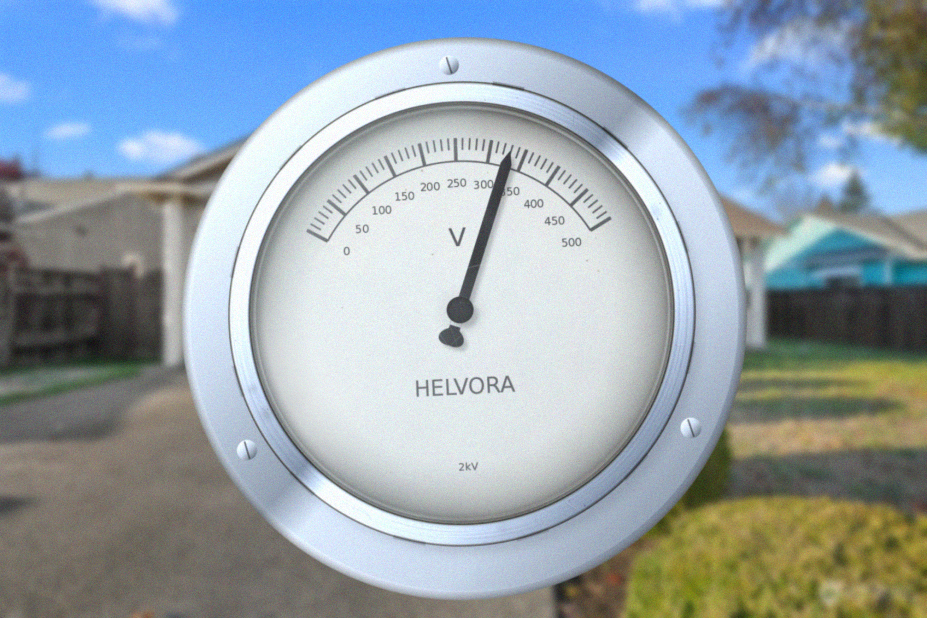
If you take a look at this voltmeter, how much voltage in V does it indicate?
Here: 330 V
